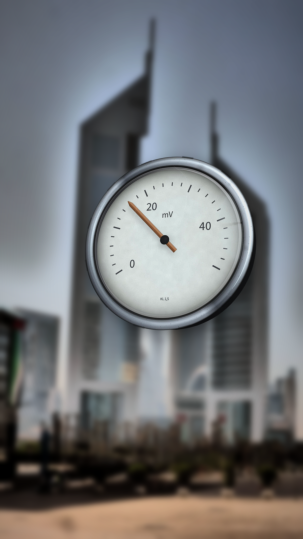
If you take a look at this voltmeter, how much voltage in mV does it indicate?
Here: 16 mV
